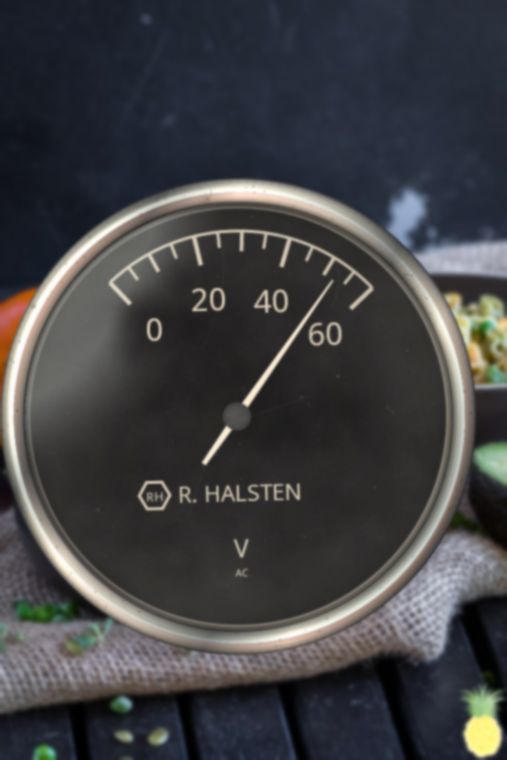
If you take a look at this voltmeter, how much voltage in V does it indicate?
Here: 52.5 V
